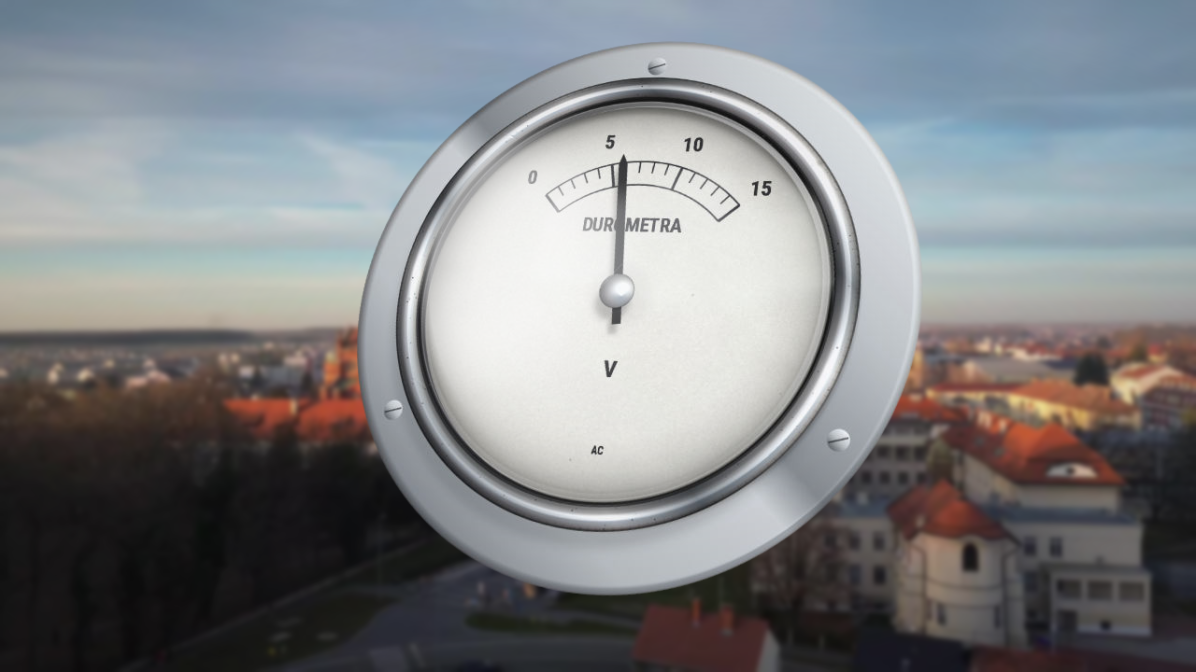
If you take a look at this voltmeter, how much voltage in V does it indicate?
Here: 6 V
